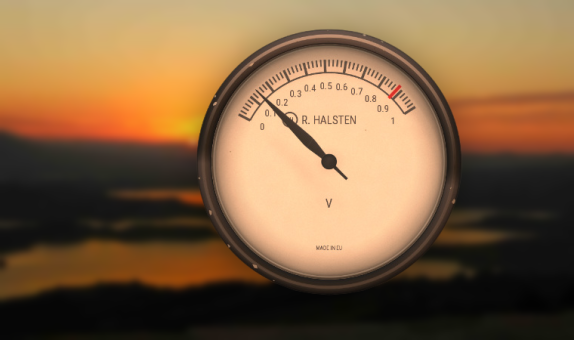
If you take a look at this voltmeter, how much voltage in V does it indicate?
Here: 0.14 V
